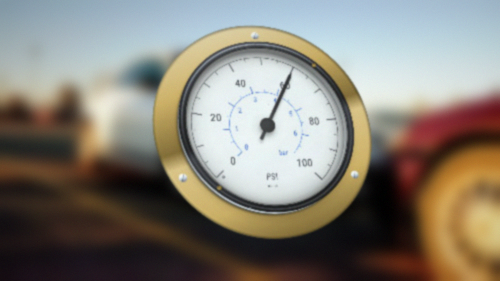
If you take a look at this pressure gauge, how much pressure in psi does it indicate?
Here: 60 psi
